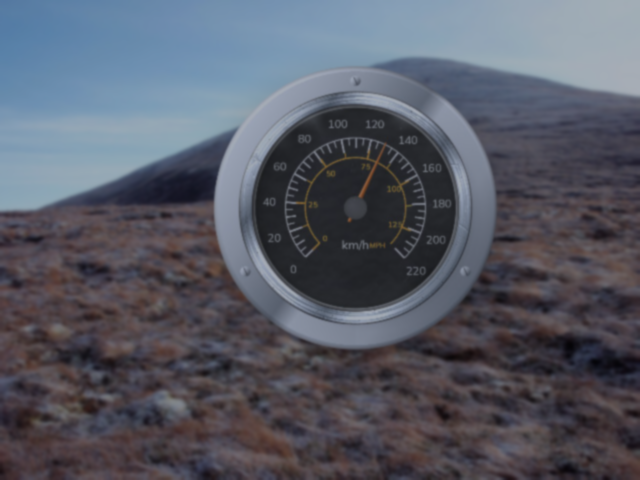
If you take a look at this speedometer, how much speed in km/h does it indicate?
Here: 130 km/h
